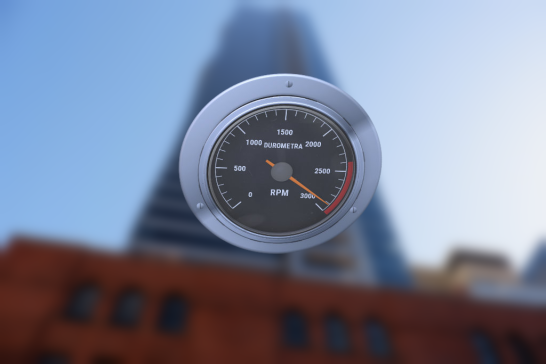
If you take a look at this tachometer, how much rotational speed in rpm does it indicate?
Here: 2900 rpm
